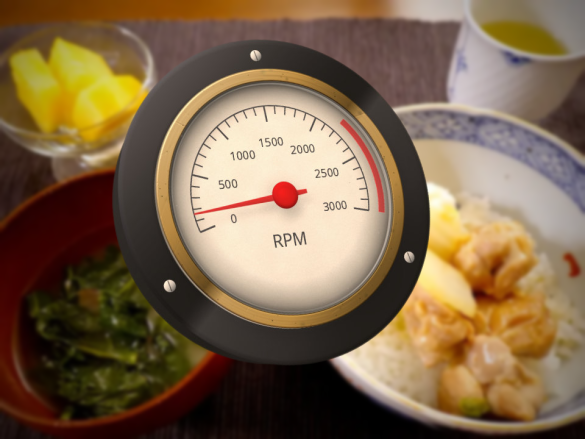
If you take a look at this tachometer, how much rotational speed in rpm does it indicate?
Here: 150 rpm
